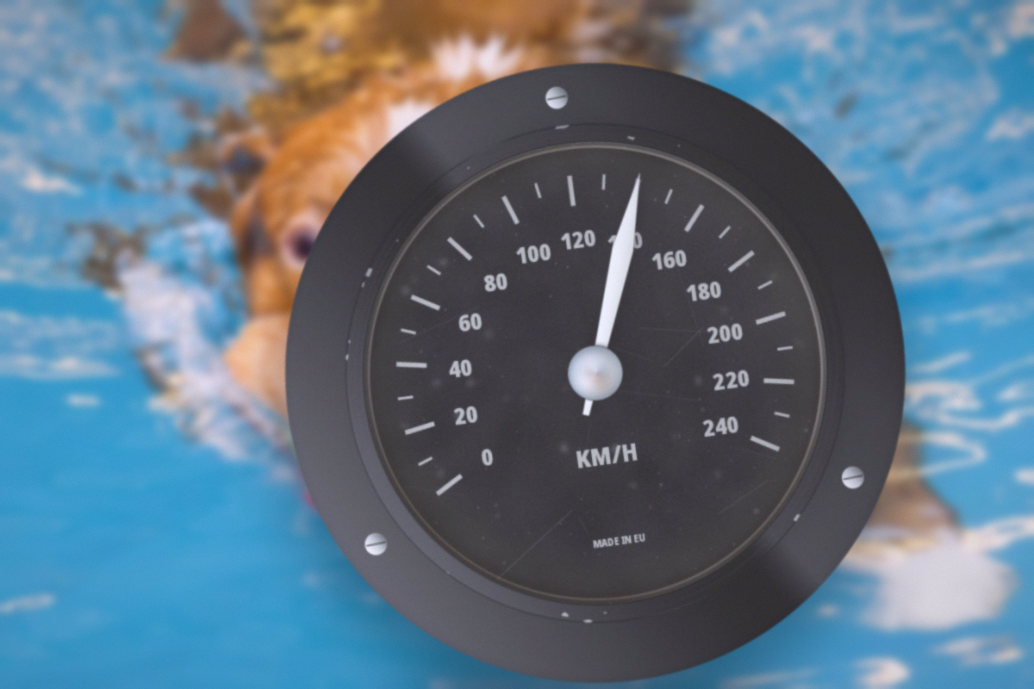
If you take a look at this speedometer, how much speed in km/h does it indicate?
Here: 140 km/h
